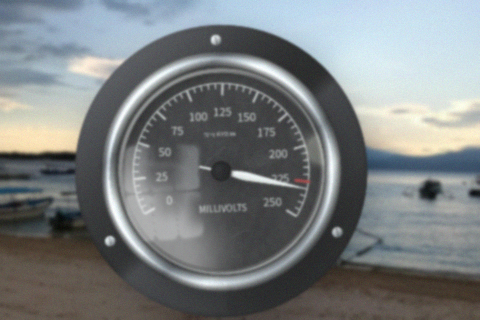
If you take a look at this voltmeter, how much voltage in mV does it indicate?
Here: 230 mV
